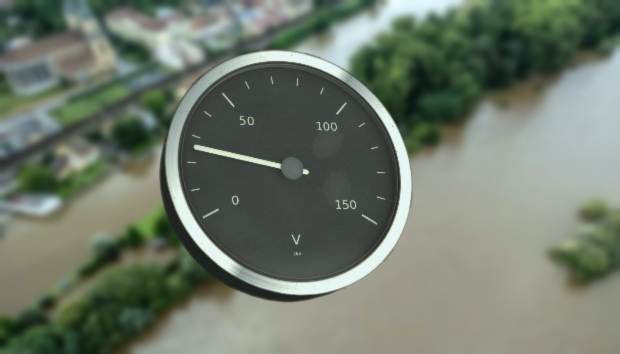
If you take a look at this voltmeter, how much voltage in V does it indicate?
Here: 25 V
